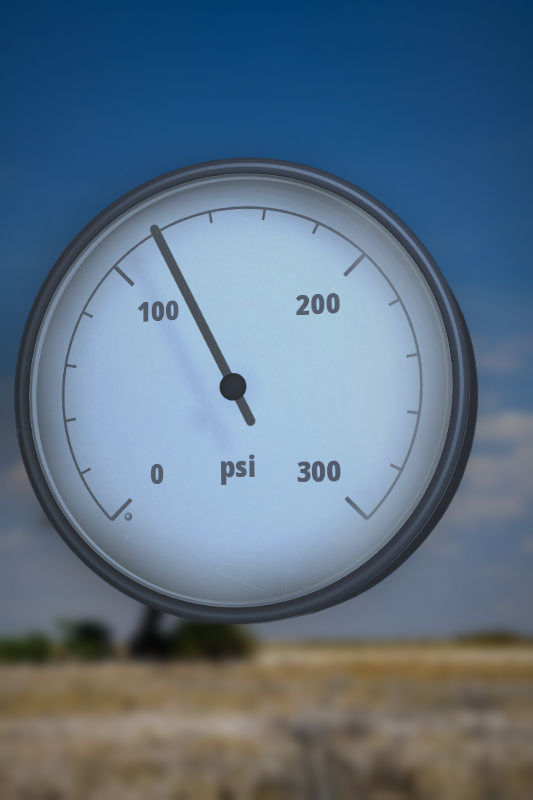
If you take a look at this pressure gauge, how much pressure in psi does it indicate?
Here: 120 psi
